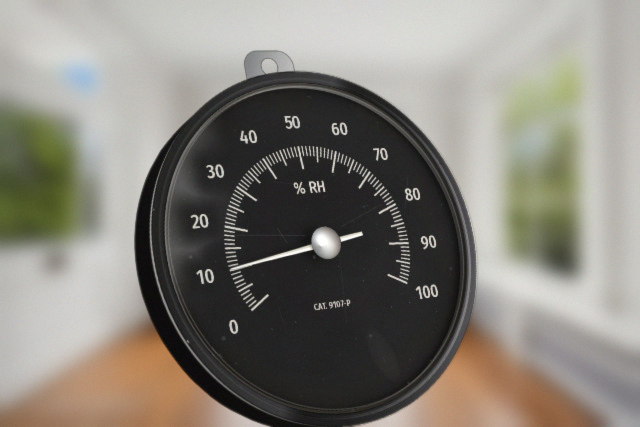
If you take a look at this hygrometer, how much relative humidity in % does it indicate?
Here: 10 %
